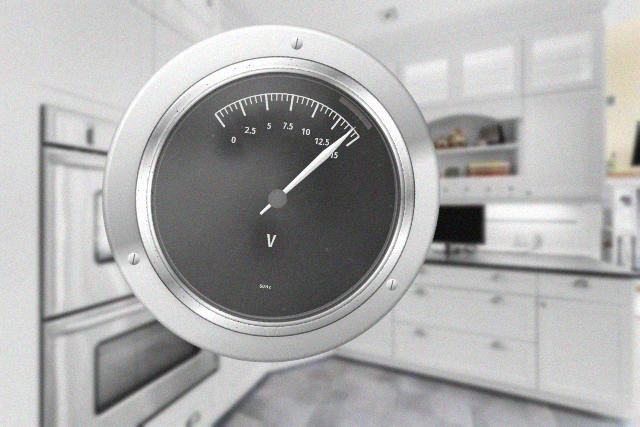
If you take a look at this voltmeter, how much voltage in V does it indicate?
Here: 14 V
